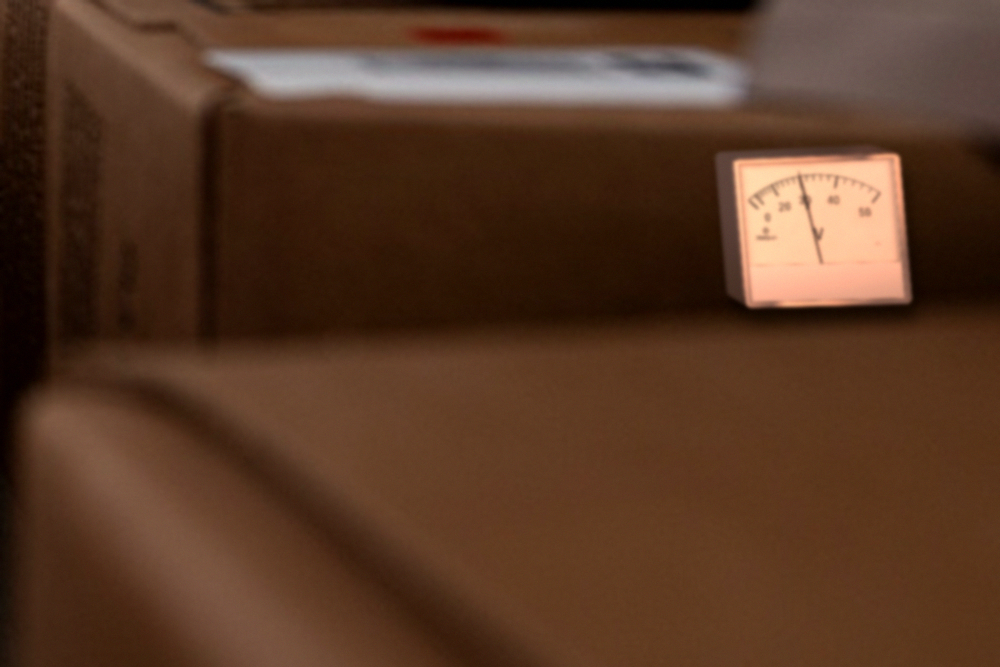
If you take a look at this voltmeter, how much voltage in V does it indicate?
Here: 30 V
